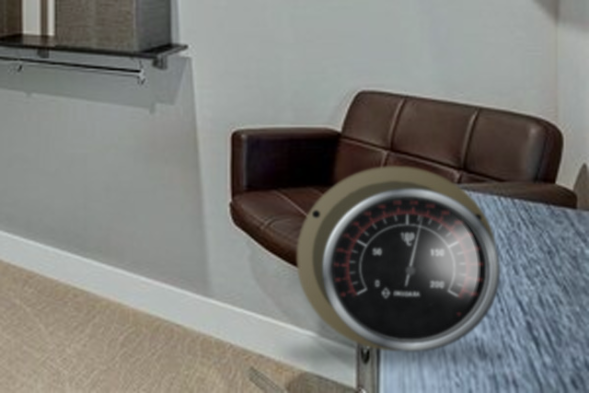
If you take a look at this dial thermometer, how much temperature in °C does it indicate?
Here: 110 °C
